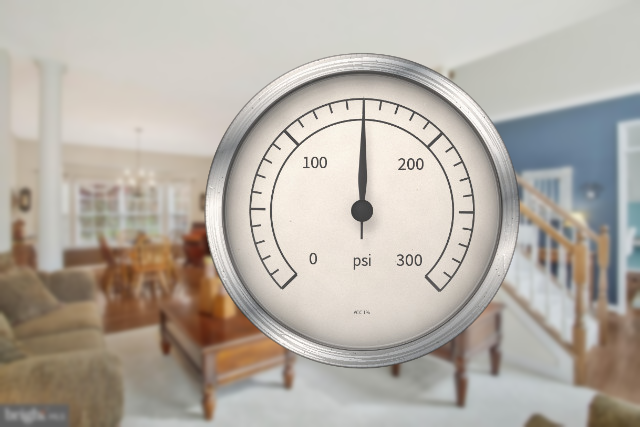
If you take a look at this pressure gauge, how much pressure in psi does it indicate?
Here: 150 psi
